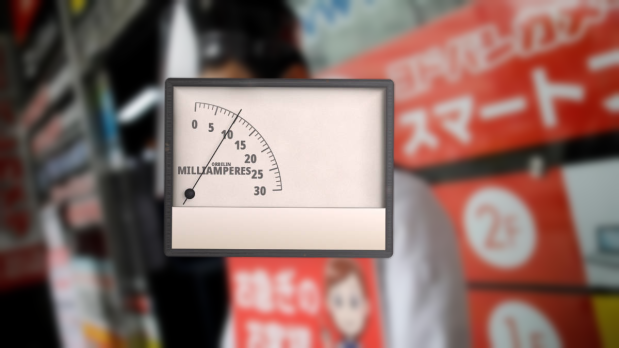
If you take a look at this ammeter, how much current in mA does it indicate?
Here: 10 mA
